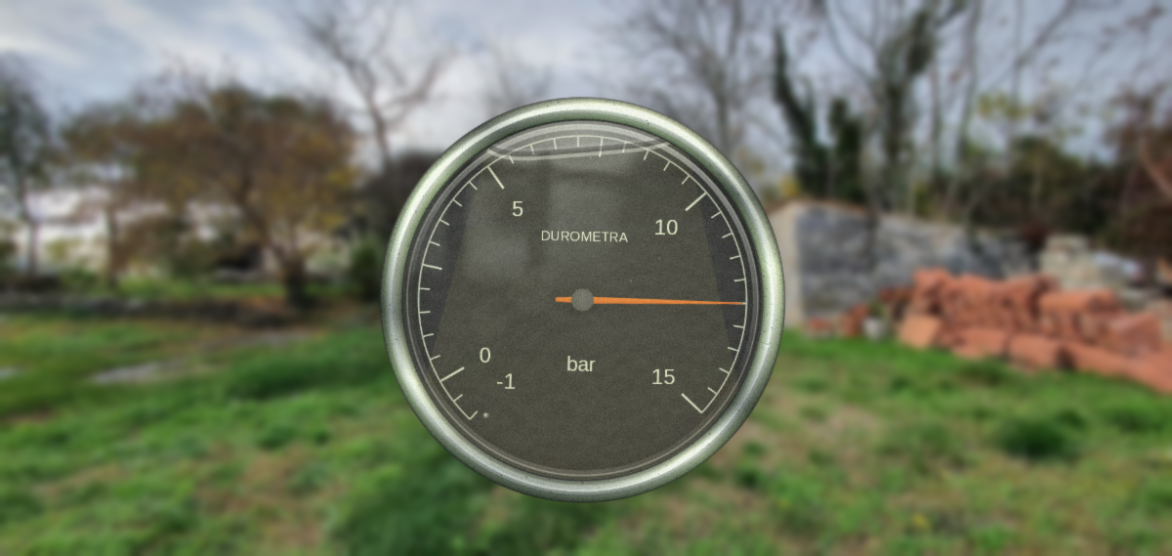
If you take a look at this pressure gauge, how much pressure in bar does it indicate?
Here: 12.5 bar
